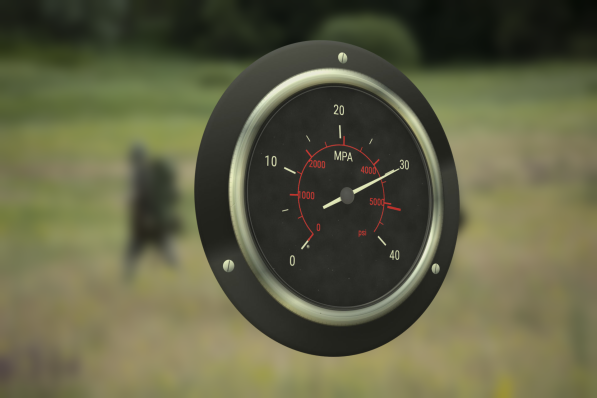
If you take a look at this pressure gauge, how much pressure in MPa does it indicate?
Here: 30 MPa
